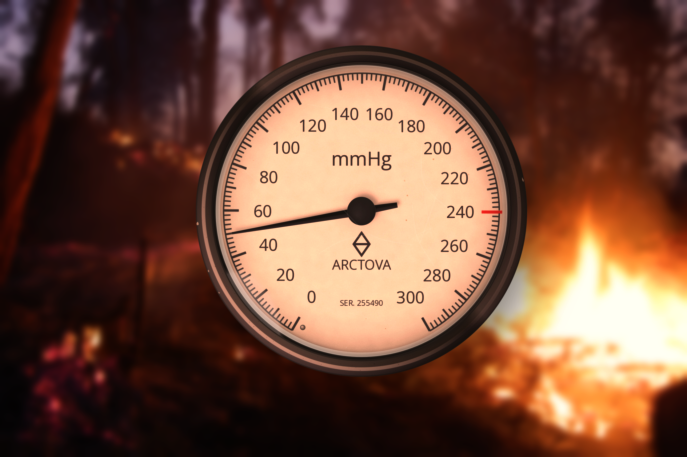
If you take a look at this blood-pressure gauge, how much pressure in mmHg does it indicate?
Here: 50 mmHg
